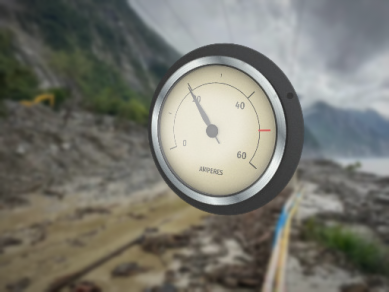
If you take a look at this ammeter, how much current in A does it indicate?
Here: 20 A
